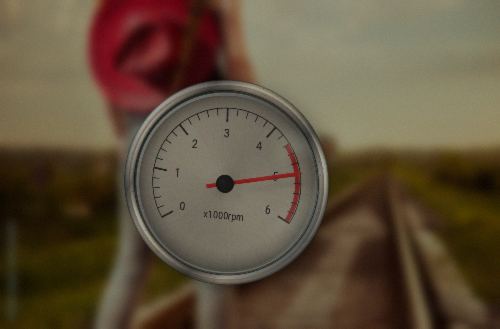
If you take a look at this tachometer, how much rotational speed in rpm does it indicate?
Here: 5000 rpm
